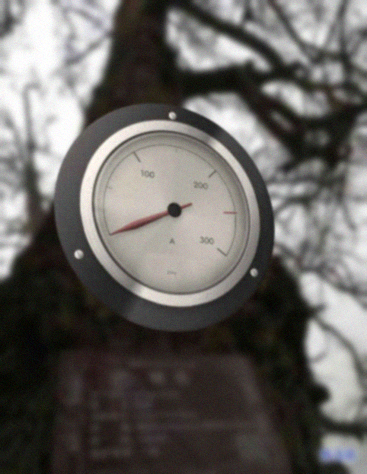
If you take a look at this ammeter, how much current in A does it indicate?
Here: 0 A
